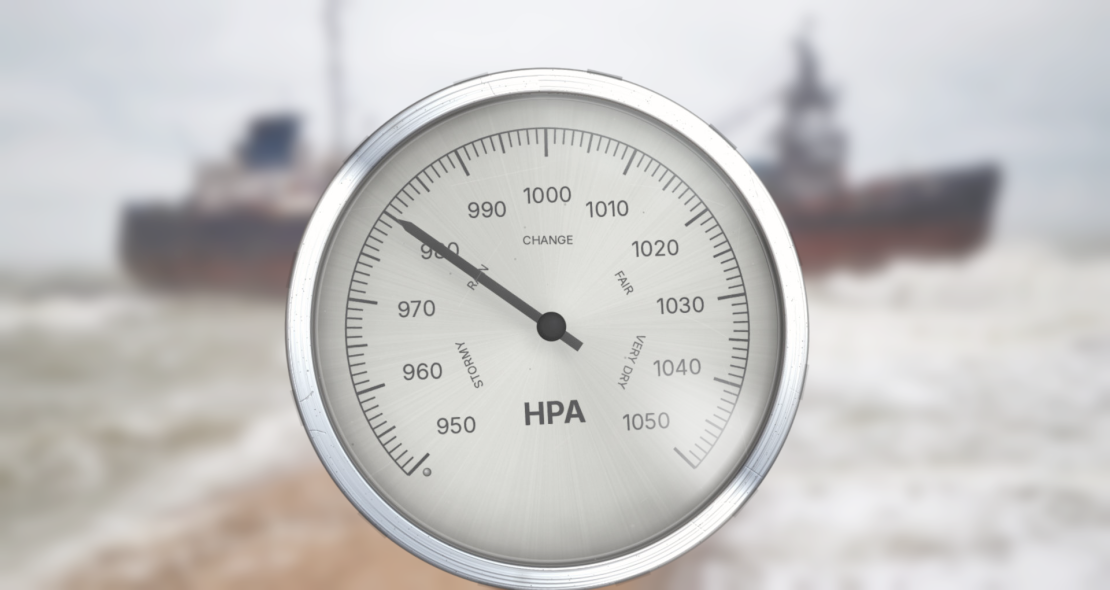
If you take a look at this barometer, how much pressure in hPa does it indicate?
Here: 980 hPa
